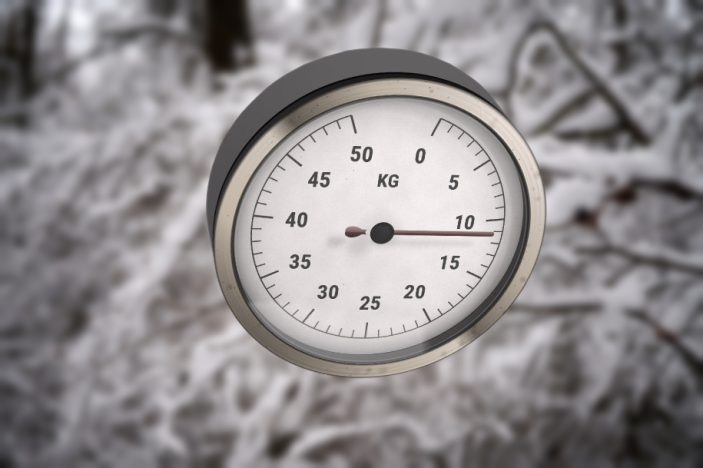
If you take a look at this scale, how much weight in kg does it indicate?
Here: 11 kg
